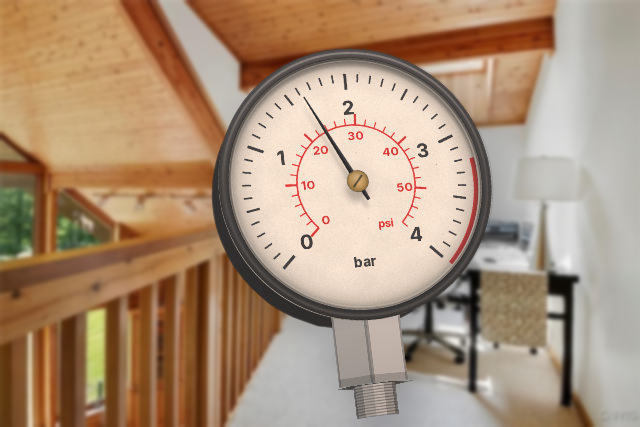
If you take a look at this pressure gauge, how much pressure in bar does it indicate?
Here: 1.6 bar
